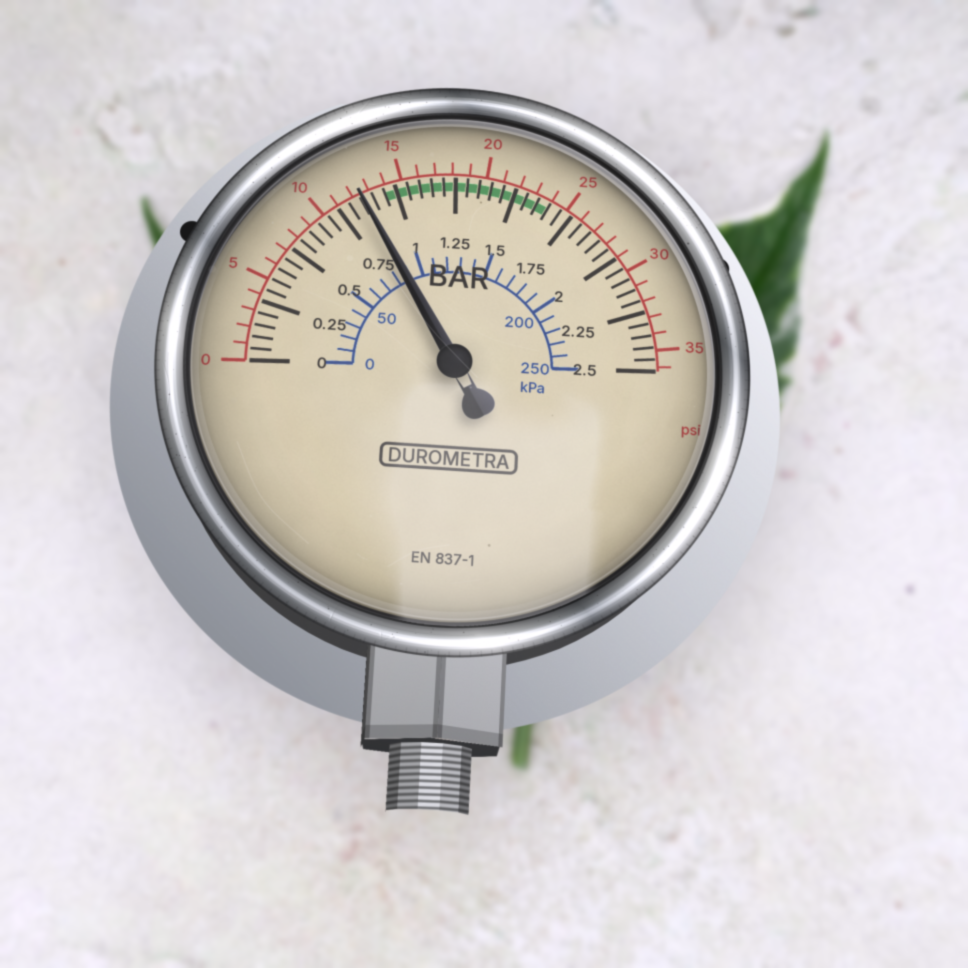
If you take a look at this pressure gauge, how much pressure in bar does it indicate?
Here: 0.85 bar
